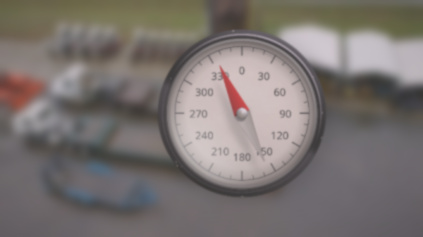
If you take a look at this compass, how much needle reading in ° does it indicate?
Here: 335 °
